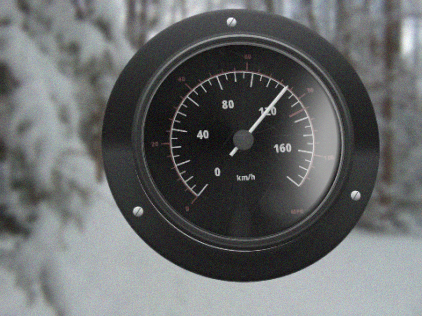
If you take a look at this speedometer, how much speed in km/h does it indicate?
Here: 120 km/h
